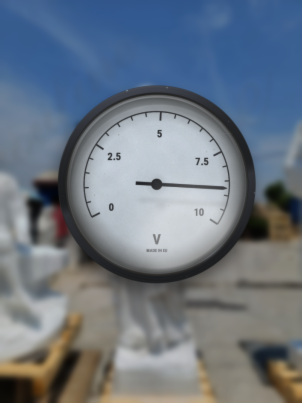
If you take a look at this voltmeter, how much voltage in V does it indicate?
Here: 8.75 V
